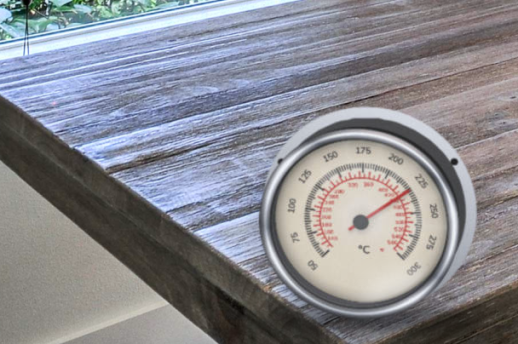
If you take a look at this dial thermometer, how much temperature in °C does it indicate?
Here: 225 °C
